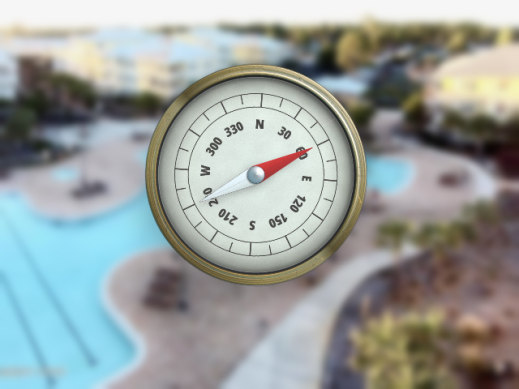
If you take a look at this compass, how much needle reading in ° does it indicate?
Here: 60 °
